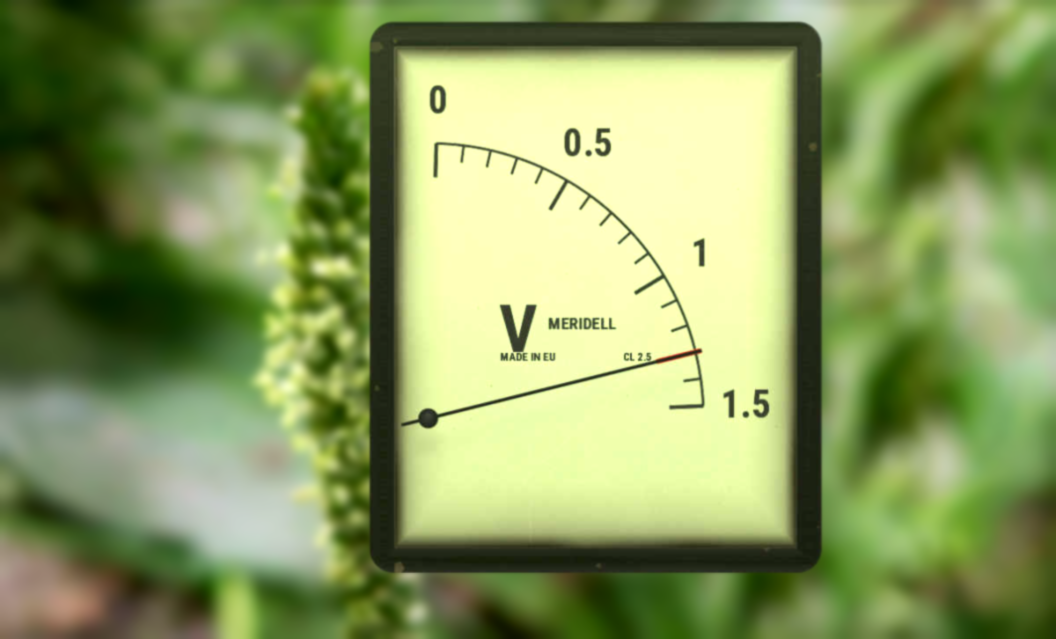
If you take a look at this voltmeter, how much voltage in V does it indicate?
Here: 1.3 V
